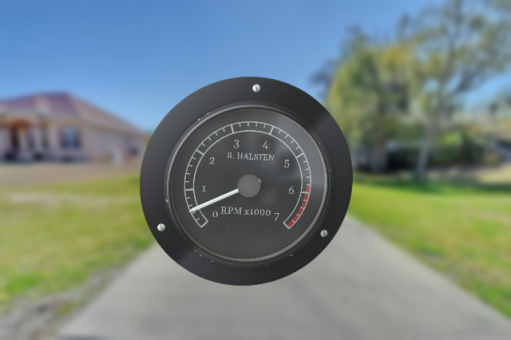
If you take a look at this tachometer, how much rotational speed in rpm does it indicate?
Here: 500 rpm
